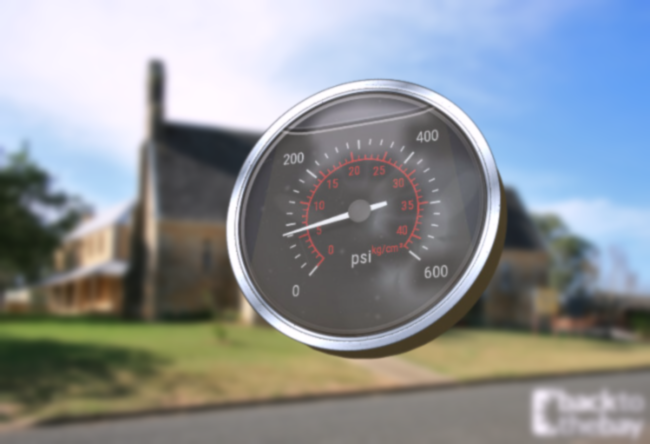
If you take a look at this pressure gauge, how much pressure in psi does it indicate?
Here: 80 psi
